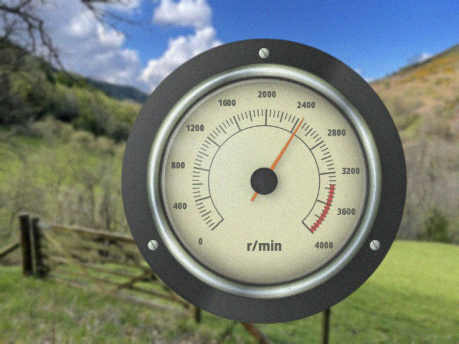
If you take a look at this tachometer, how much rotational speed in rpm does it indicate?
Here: 2450 rpm
